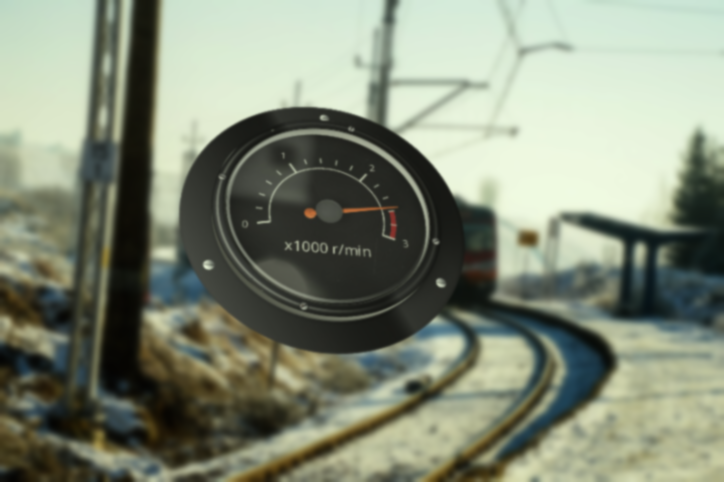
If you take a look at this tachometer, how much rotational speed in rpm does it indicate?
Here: 2600 rpm
